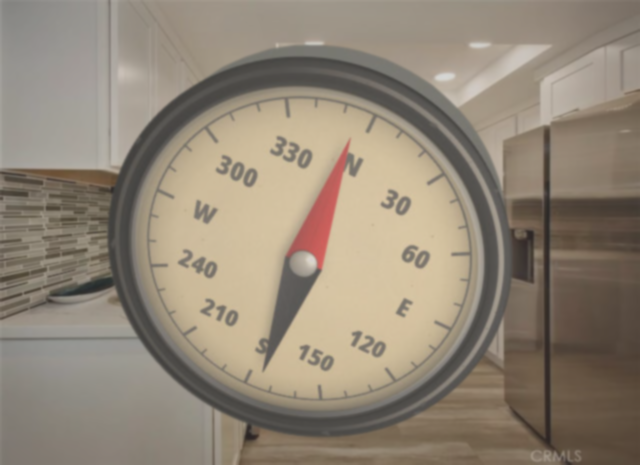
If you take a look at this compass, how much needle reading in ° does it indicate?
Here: 355 °
